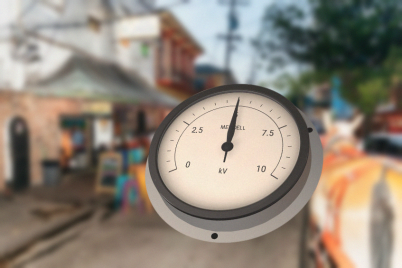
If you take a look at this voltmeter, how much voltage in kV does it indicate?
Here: 5 kV
